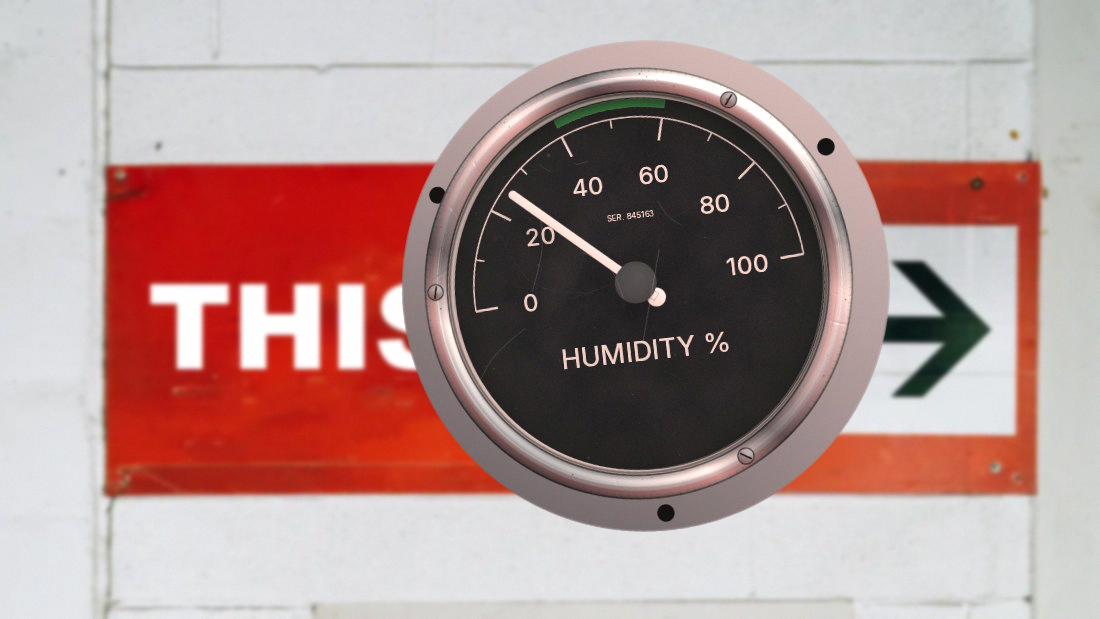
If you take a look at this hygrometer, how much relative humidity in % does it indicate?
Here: 25 %
